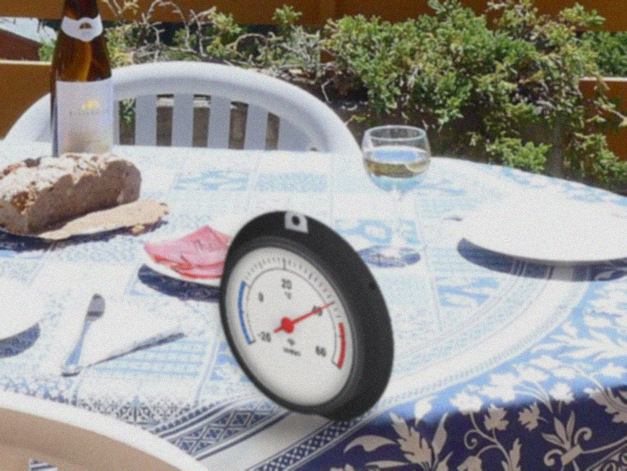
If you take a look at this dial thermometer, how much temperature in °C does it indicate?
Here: 40 °C
